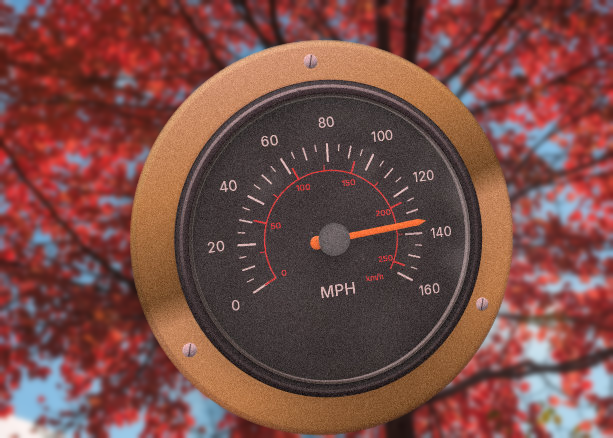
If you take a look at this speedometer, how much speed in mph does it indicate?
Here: 135 mph
